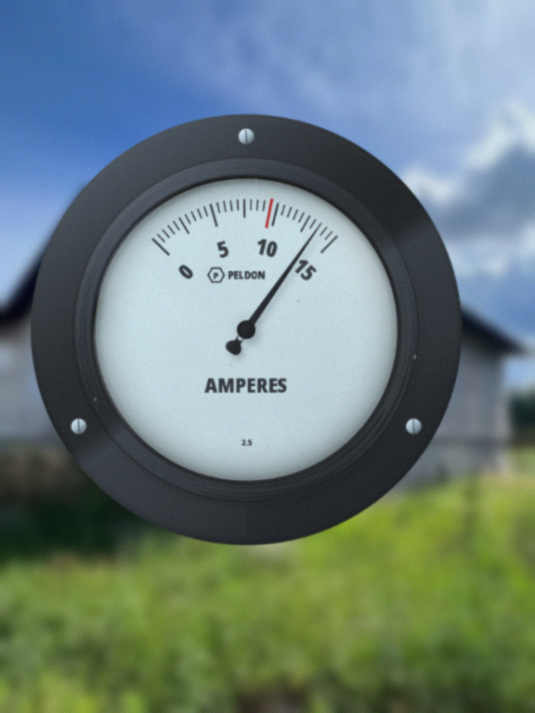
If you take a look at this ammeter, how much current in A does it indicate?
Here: 13.5 A
